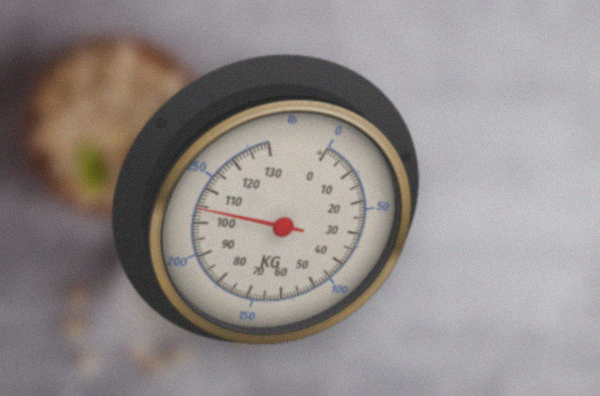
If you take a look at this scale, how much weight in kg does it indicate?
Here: 105 kg
